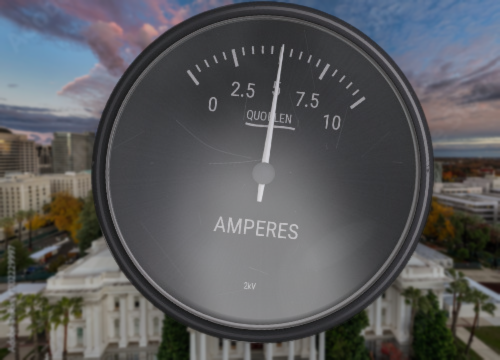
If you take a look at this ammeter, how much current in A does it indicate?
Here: 5 A
